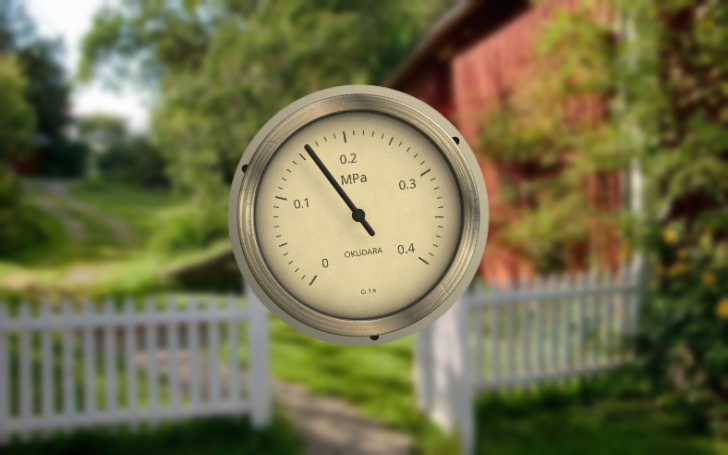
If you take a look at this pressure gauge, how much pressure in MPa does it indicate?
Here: 0.16 MPa
